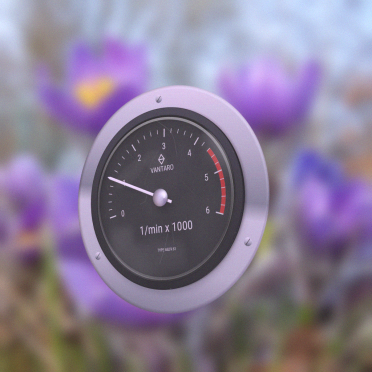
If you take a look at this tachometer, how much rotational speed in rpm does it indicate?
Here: 1000 rpm
